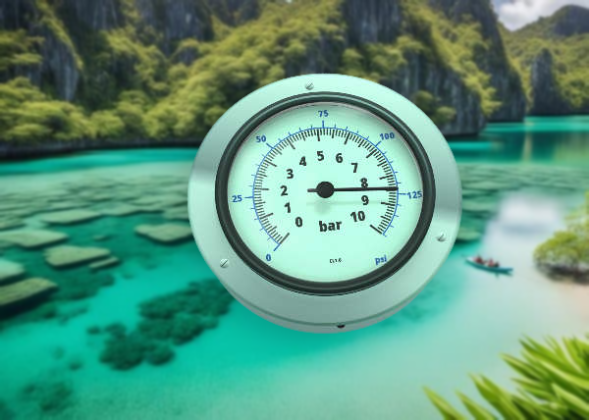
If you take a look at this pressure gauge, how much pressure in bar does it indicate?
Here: 8.5 bar
